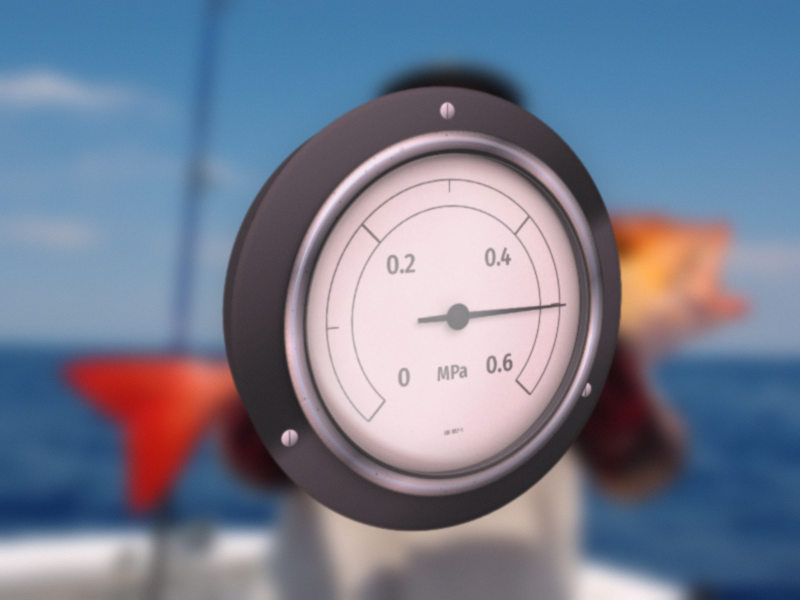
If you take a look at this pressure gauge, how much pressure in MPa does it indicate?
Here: 0.5 MPa
